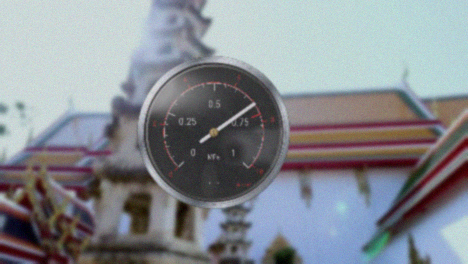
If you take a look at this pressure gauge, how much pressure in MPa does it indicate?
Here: 0.7 MPa
